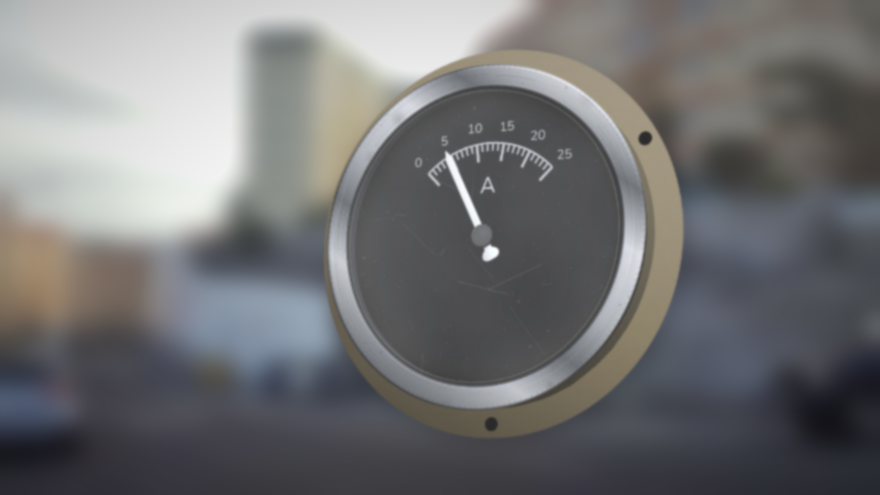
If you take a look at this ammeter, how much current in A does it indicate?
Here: 5 A
